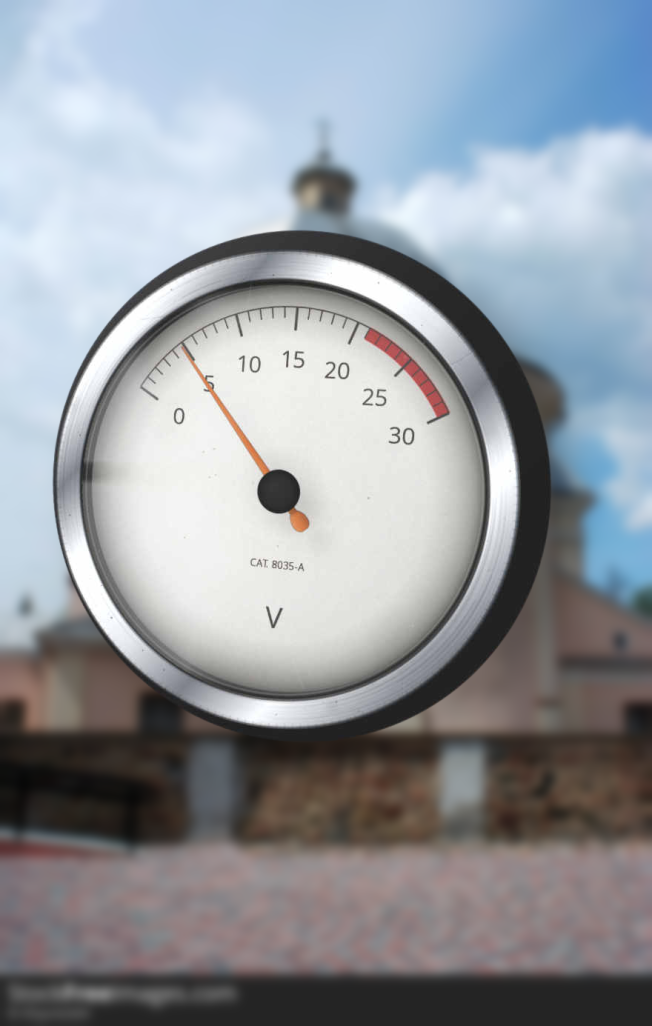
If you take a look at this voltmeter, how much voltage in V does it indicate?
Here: 5 V
